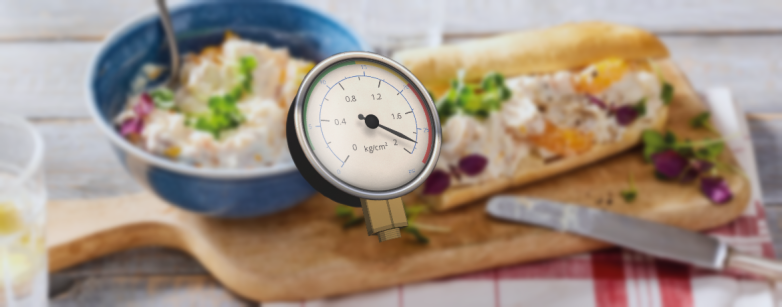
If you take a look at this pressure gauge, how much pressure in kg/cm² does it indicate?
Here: 1.9 kg/cm²
